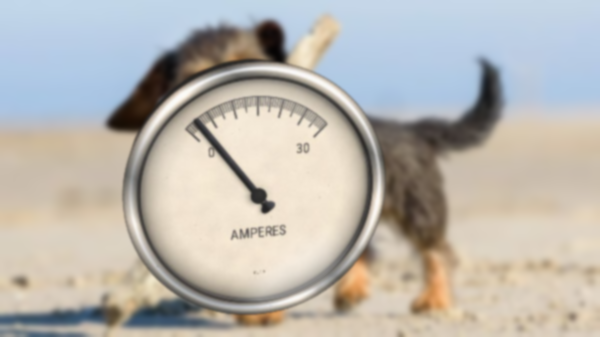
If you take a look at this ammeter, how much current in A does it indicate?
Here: 2.5 A
